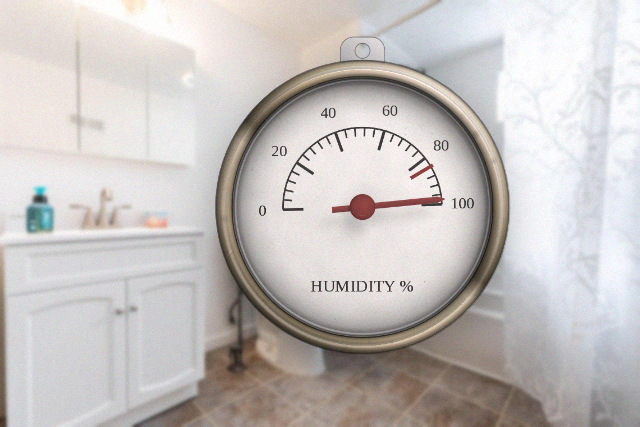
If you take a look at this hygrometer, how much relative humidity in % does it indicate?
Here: 98 %
